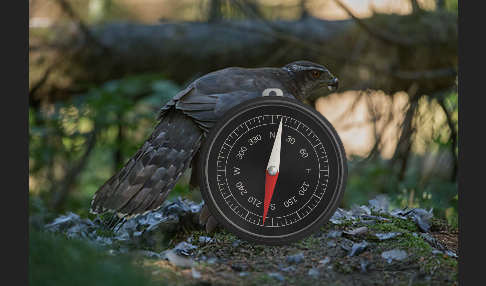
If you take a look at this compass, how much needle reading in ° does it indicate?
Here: 190 °
